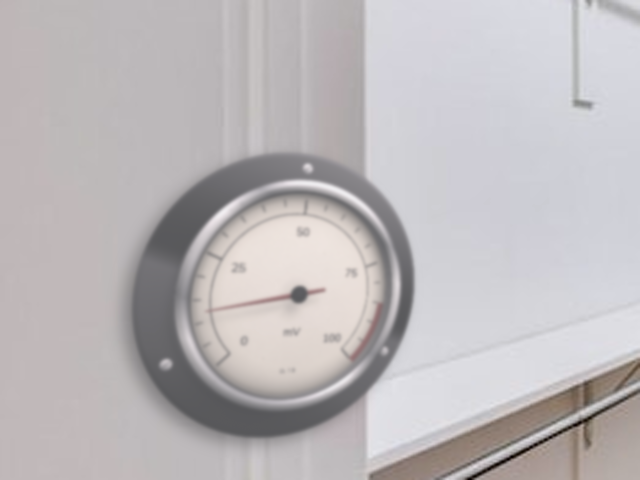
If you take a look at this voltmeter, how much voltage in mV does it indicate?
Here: 12.5 mV
